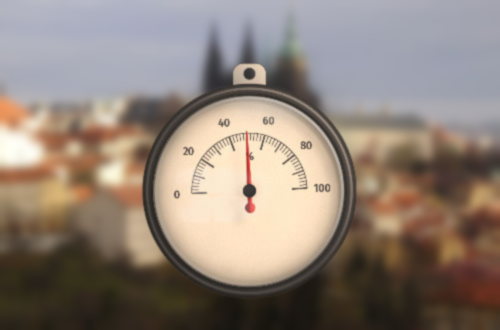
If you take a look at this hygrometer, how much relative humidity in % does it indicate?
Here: 50 %
